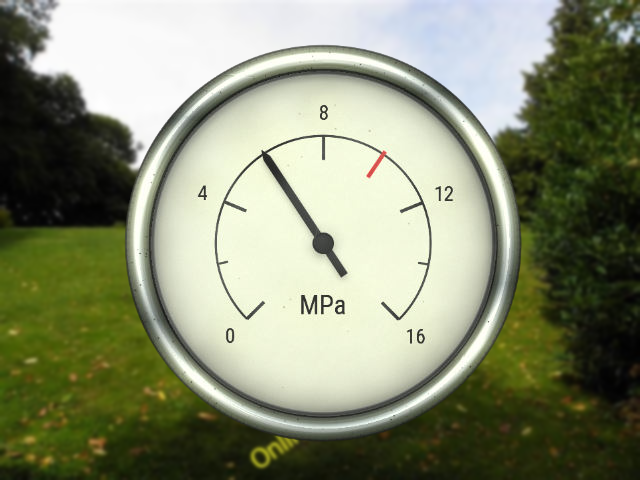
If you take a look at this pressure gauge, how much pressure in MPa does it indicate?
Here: 6 MPa
